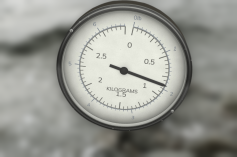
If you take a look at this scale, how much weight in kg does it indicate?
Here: 0.85 kg
